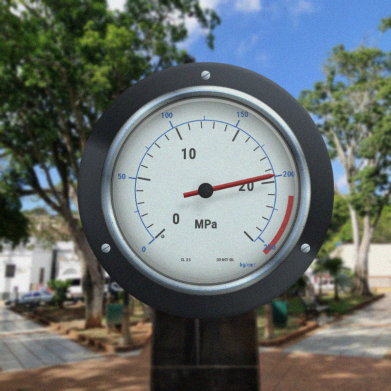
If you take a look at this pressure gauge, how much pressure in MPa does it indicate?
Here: 19.5 MPa
